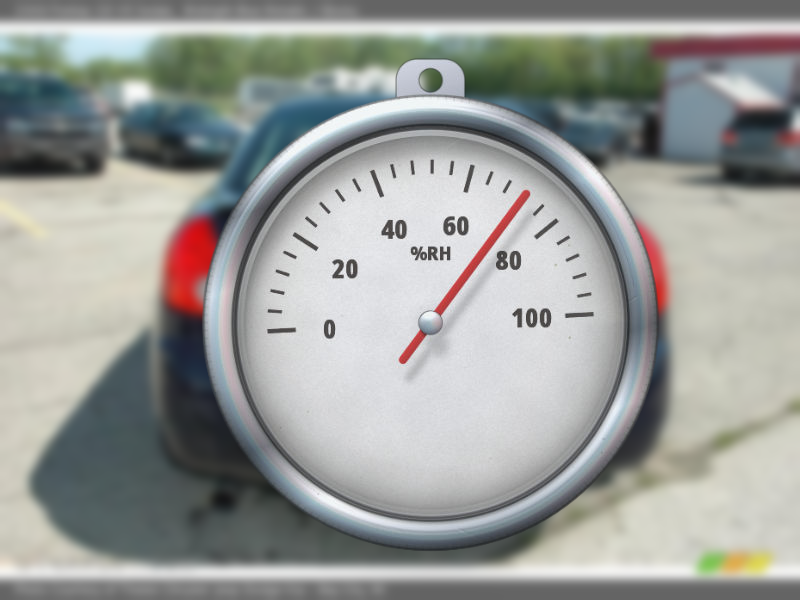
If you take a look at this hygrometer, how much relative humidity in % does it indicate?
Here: 72 %
